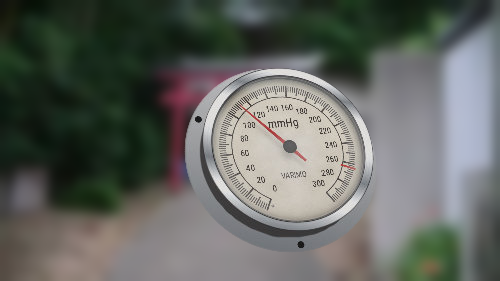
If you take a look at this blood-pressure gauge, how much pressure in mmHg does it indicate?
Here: 110 mmHg
